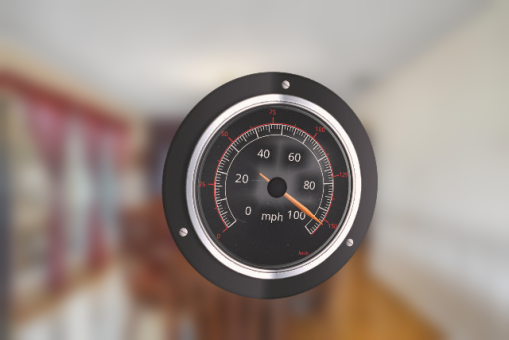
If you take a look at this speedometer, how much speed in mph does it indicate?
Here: 95 mph
